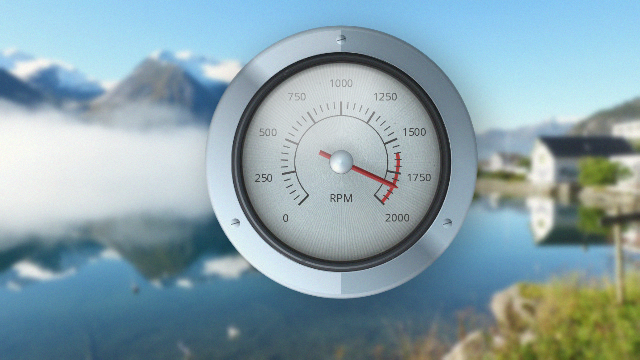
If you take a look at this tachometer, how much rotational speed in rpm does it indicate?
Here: 1850 rpm
